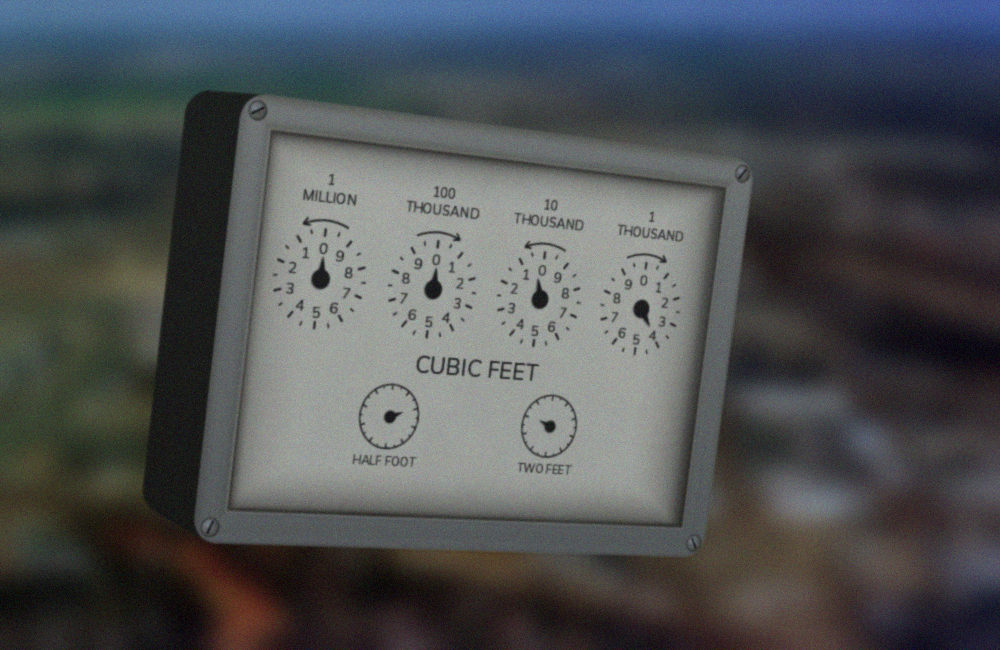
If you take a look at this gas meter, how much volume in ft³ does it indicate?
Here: 400 ft³
